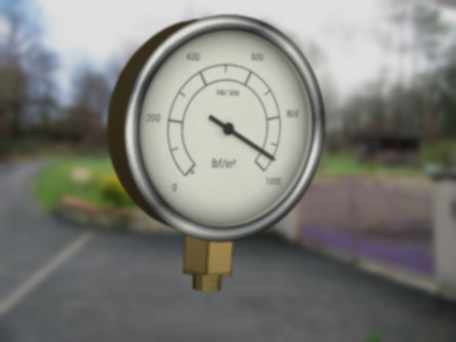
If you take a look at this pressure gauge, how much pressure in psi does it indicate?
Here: 950 psi
